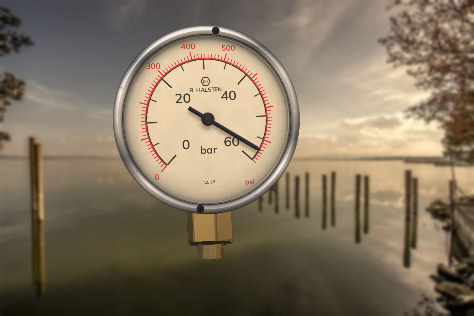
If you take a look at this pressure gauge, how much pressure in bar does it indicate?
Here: 57.5 bar
